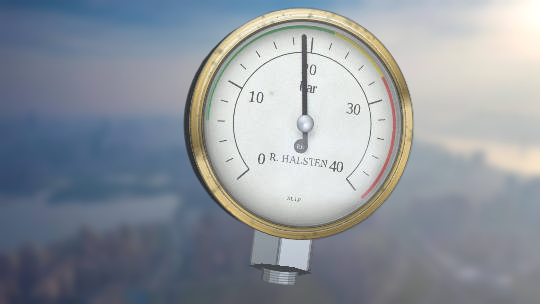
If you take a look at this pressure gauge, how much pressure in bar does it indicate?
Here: 19 bar
